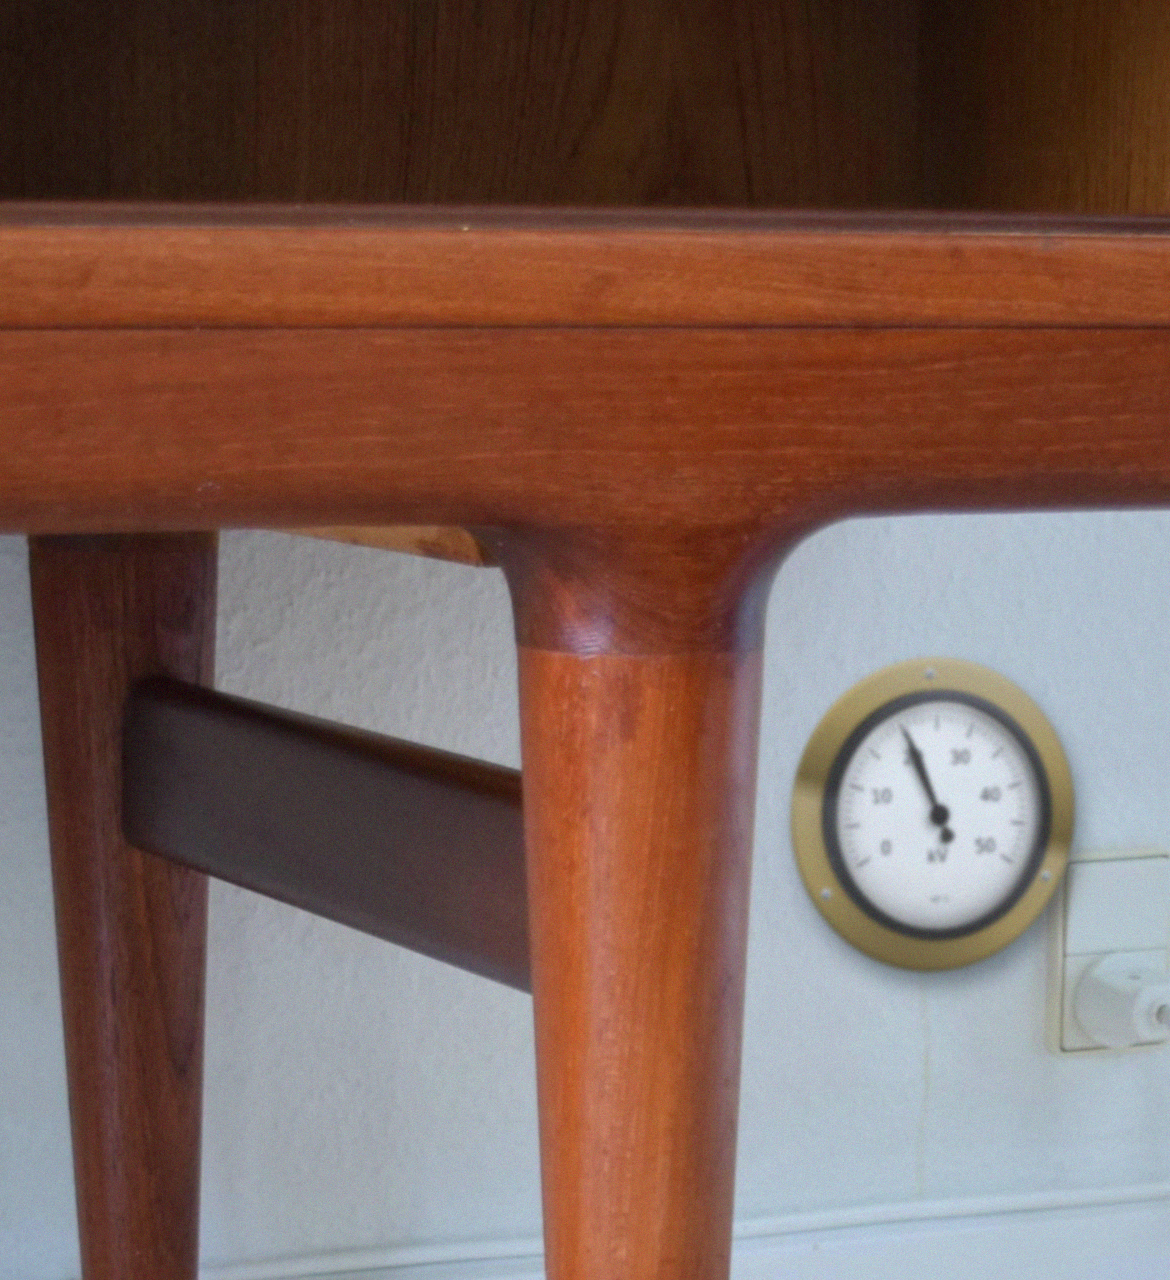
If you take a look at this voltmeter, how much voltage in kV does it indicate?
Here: 20 kV
